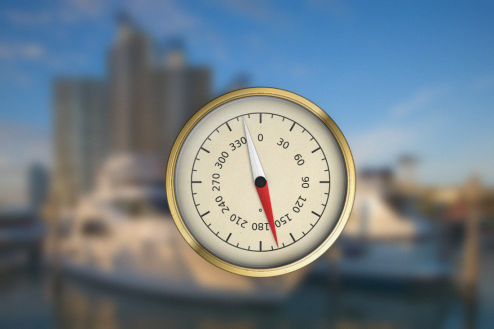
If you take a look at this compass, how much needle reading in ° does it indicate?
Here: 165 °
